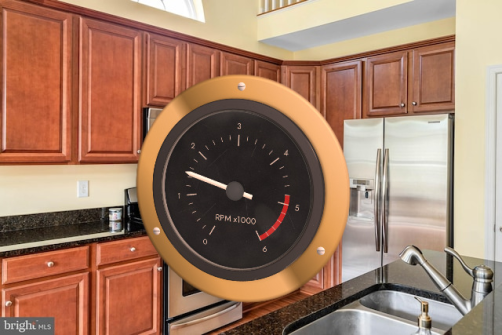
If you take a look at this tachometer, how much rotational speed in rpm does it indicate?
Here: 1500 rpm
